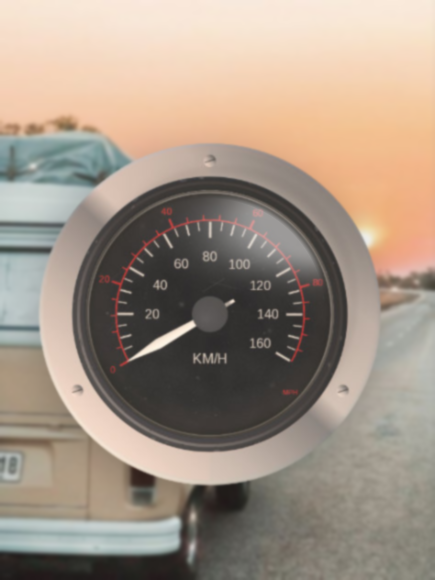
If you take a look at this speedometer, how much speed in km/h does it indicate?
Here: 0 km/h
